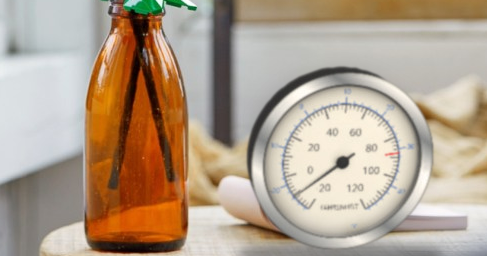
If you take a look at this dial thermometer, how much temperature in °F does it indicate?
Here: -10 °F
